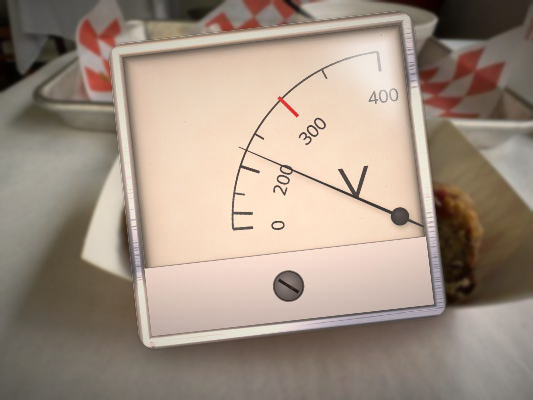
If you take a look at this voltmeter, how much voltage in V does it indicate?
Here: 225 V
